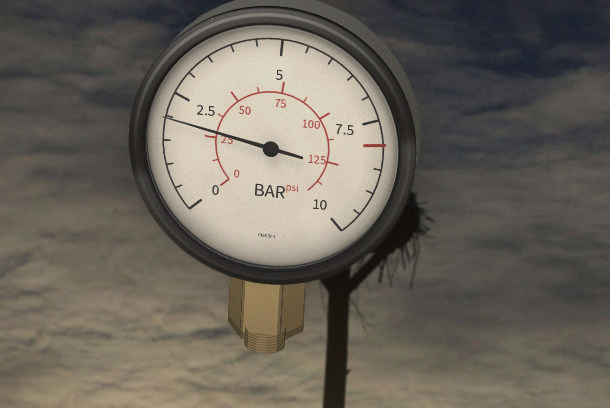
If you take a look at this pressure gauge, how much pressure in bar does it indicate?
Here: 2 bar
